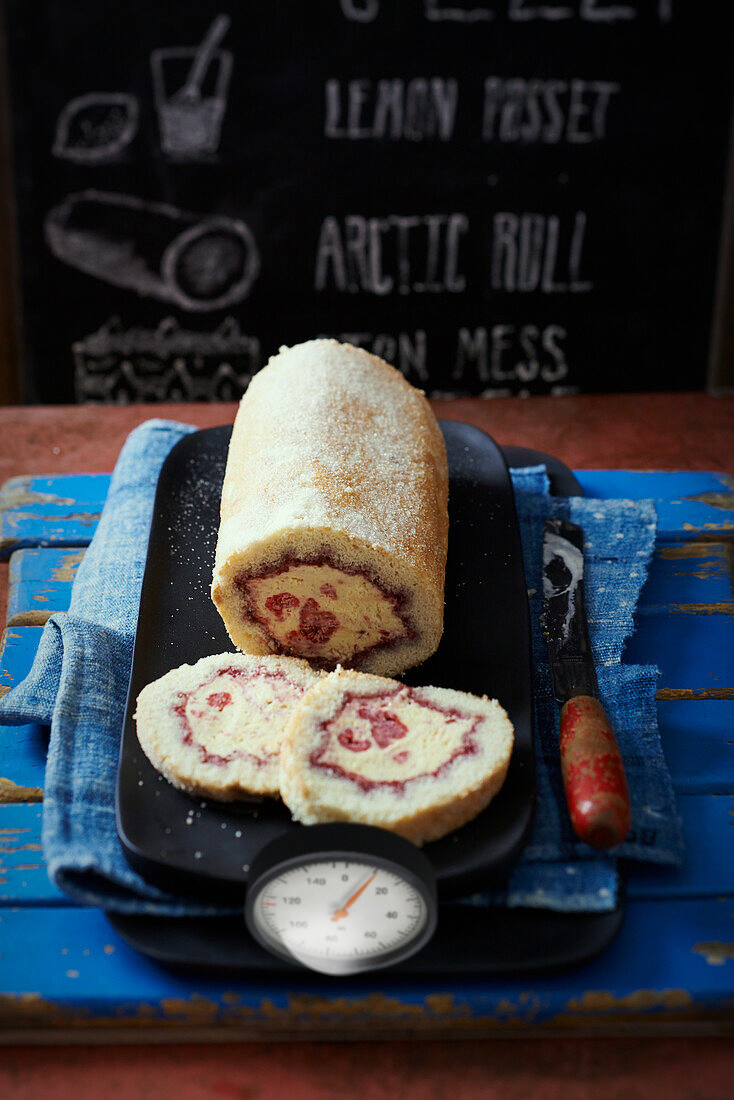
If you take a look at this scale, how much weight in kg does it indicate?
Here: 10 kg
